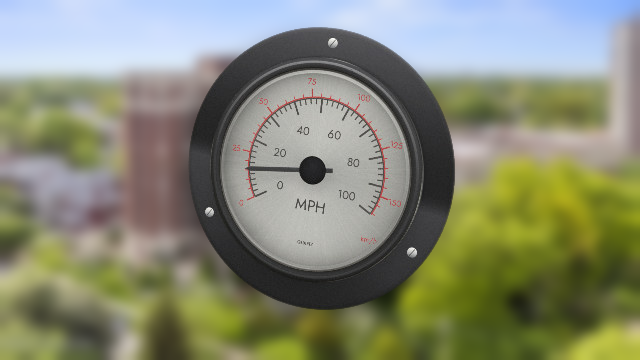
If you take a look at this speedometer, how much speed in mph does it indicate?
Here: 10 mph
